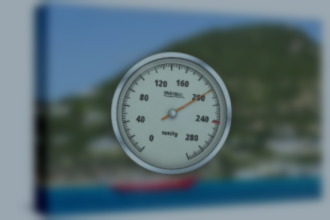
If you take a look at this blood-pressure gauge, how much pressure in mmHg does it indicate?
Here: 200 mmHg
